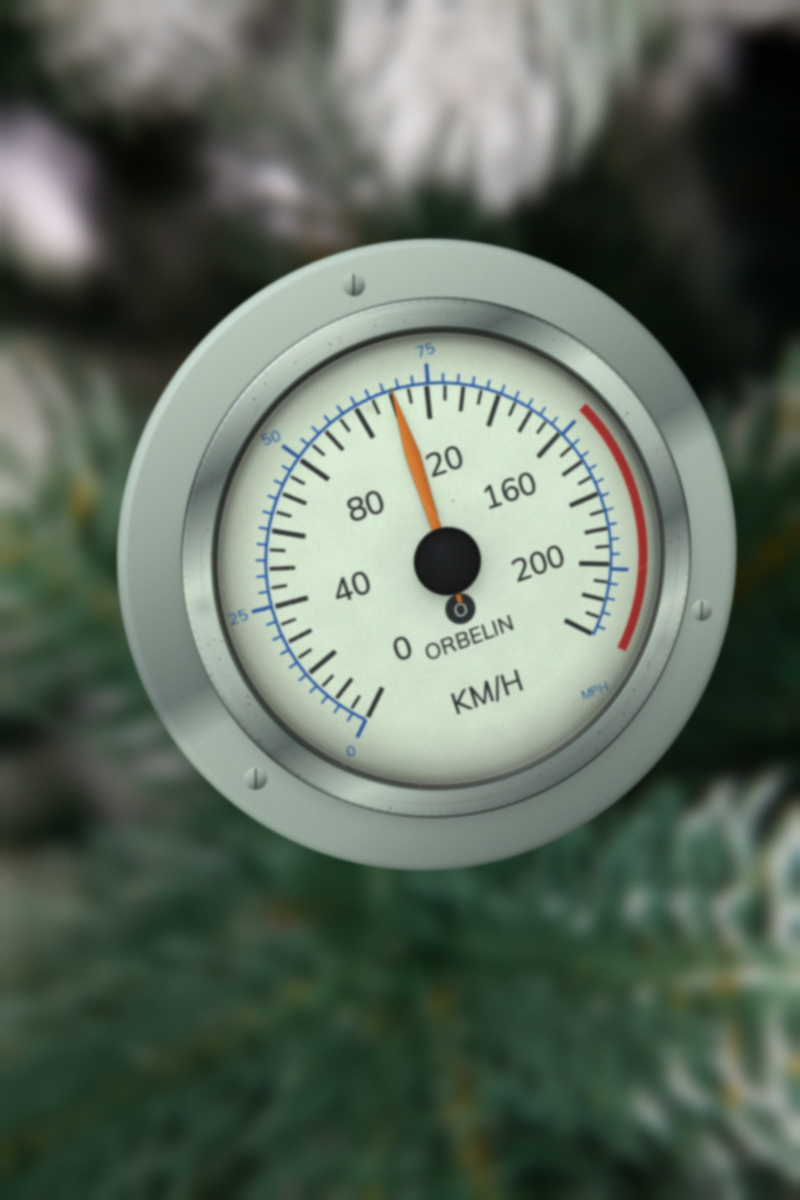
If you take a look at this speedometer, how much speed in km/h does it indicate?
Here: 110 km/h
